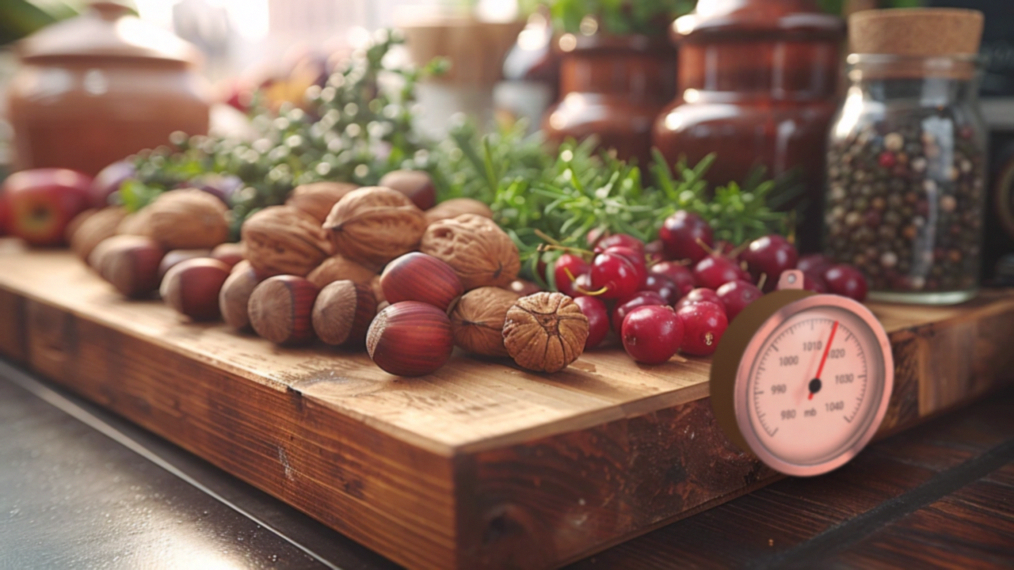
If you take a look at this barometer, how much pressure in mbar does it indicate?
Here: 1015 mbar
